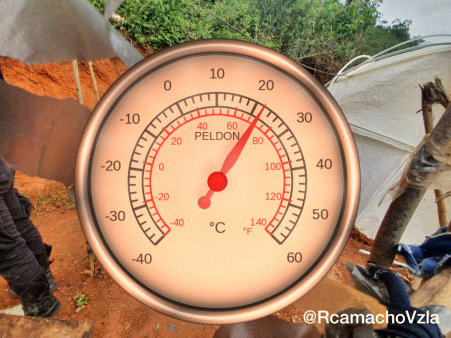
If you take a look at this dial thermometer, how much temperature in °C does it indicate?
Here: 22 °C
